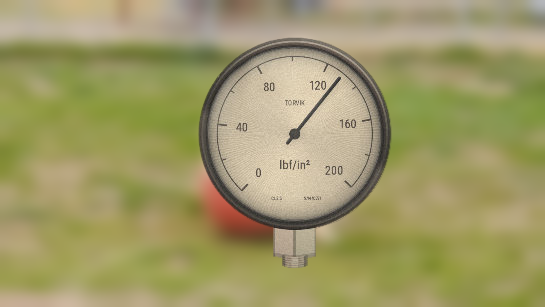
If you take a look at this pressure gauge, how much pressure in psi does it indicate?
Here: 130 psi
